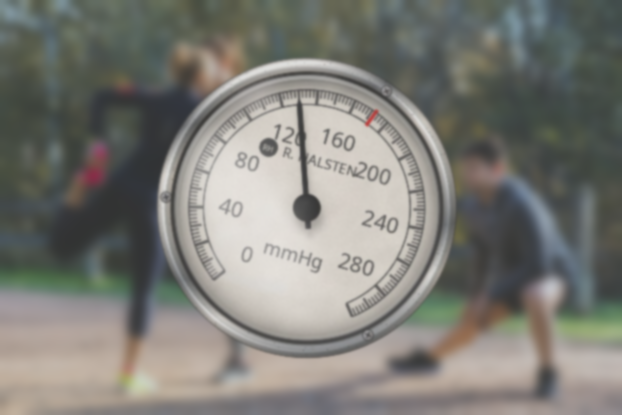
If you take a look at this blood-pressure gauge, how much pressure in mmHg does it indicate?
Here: 130 mmHg
